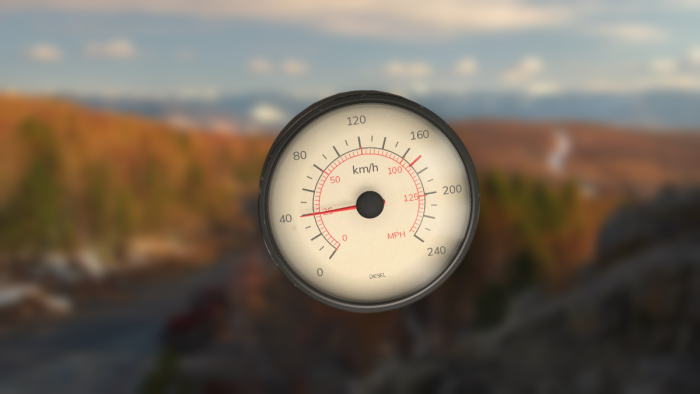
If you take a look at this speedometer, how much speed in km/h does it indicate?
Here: 40 km/h
